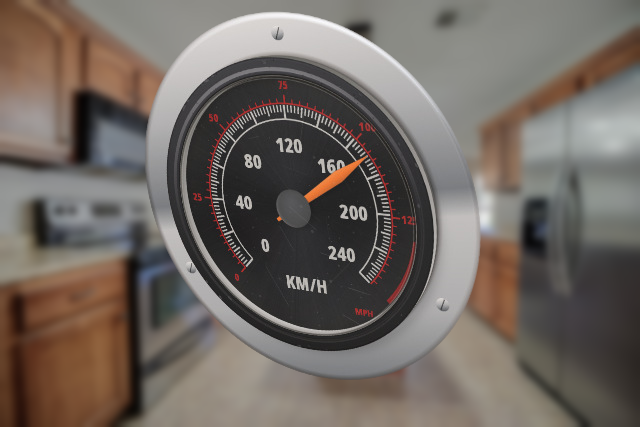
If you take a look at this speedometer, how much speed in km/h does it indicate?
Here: 170 km/h
